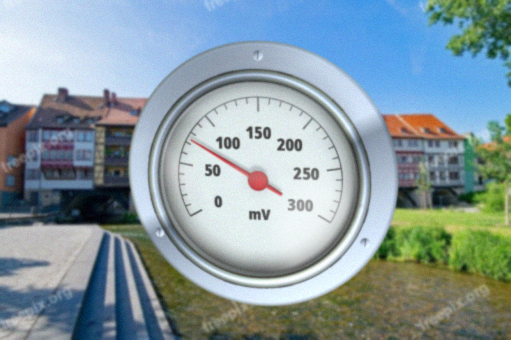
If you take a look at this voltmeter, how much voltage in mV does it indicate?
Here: 75 mV
